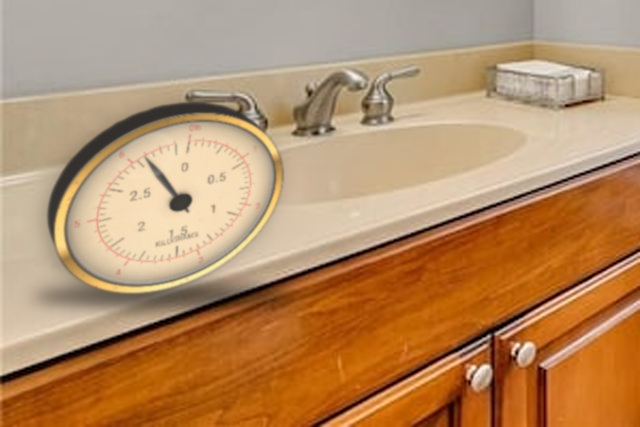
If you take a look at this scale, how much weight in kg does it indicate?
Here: 2.8 kg
